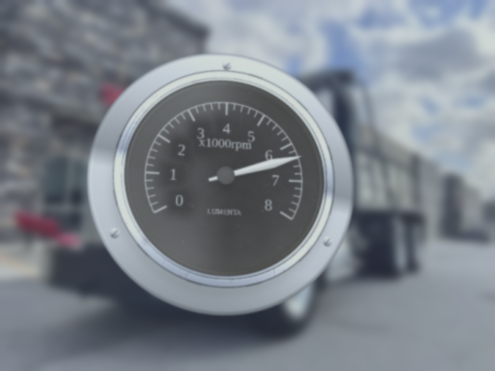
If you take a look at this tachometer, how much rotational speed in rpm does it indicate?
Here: 6400 rpm
